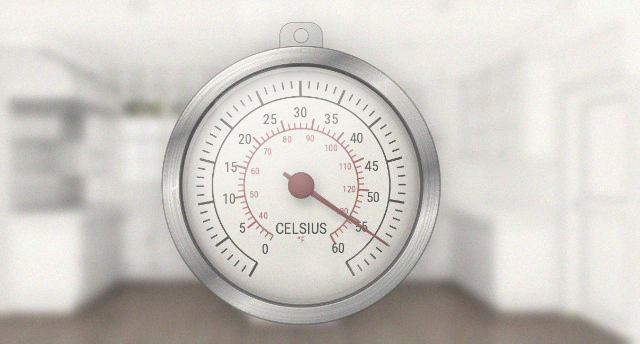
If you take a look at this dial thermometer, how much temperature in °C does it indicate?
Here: 55 °C
